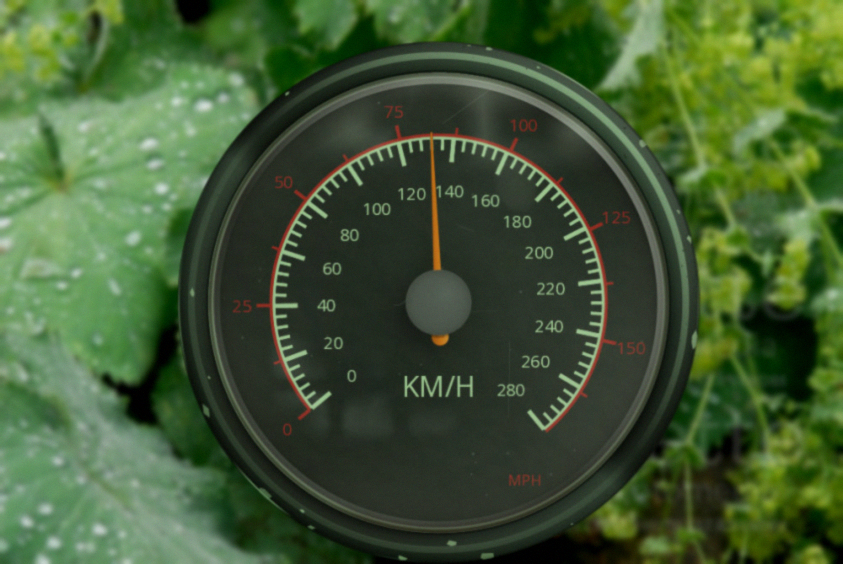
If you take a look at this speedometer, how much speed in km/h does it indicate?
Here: 132 km/h
